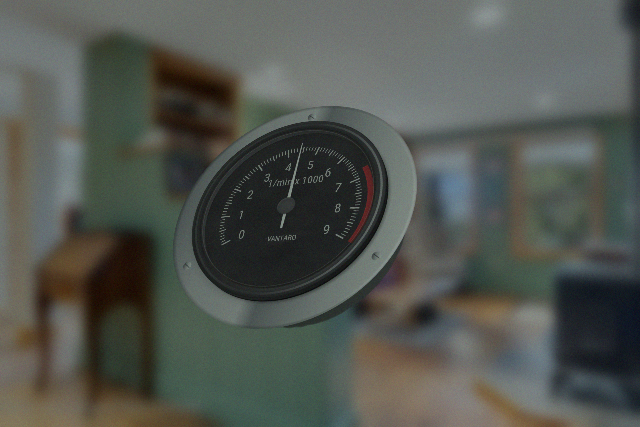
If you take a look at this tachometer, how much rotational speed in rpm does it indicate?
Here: 4500 rpm
